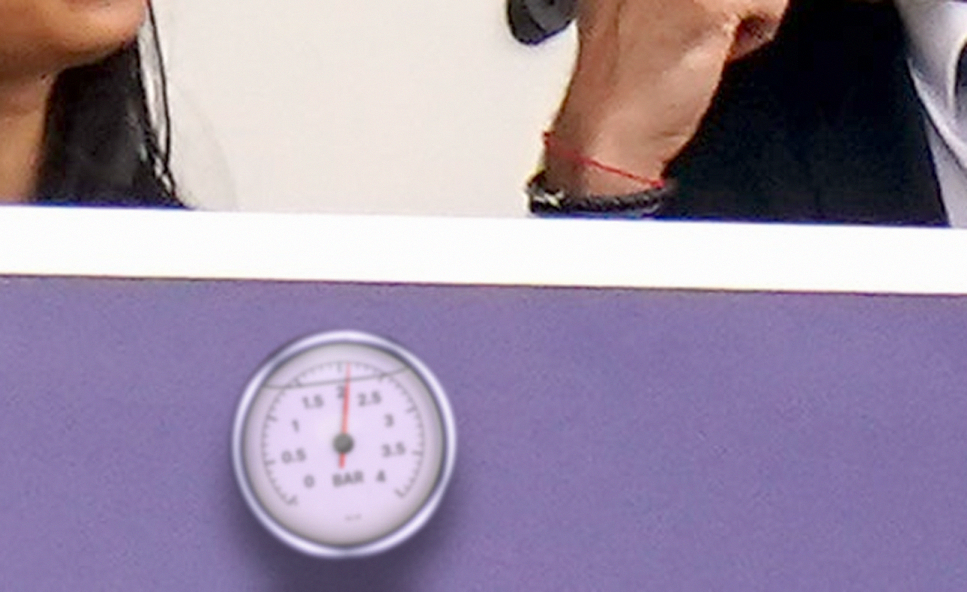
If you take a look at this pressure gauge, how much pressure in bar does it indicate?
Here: 2.1 bar
